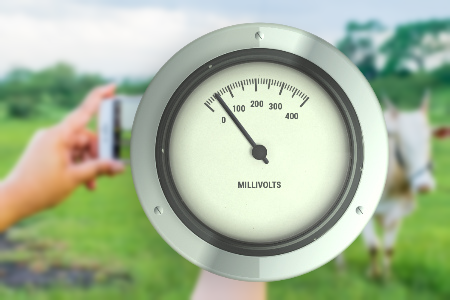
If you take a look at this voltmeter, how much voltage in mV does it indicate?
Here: 50 mV
